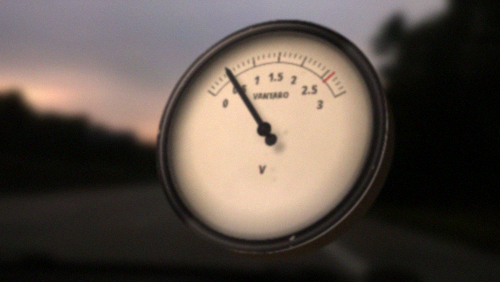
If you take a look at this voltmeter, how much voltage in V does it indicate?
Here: 0.5 V
